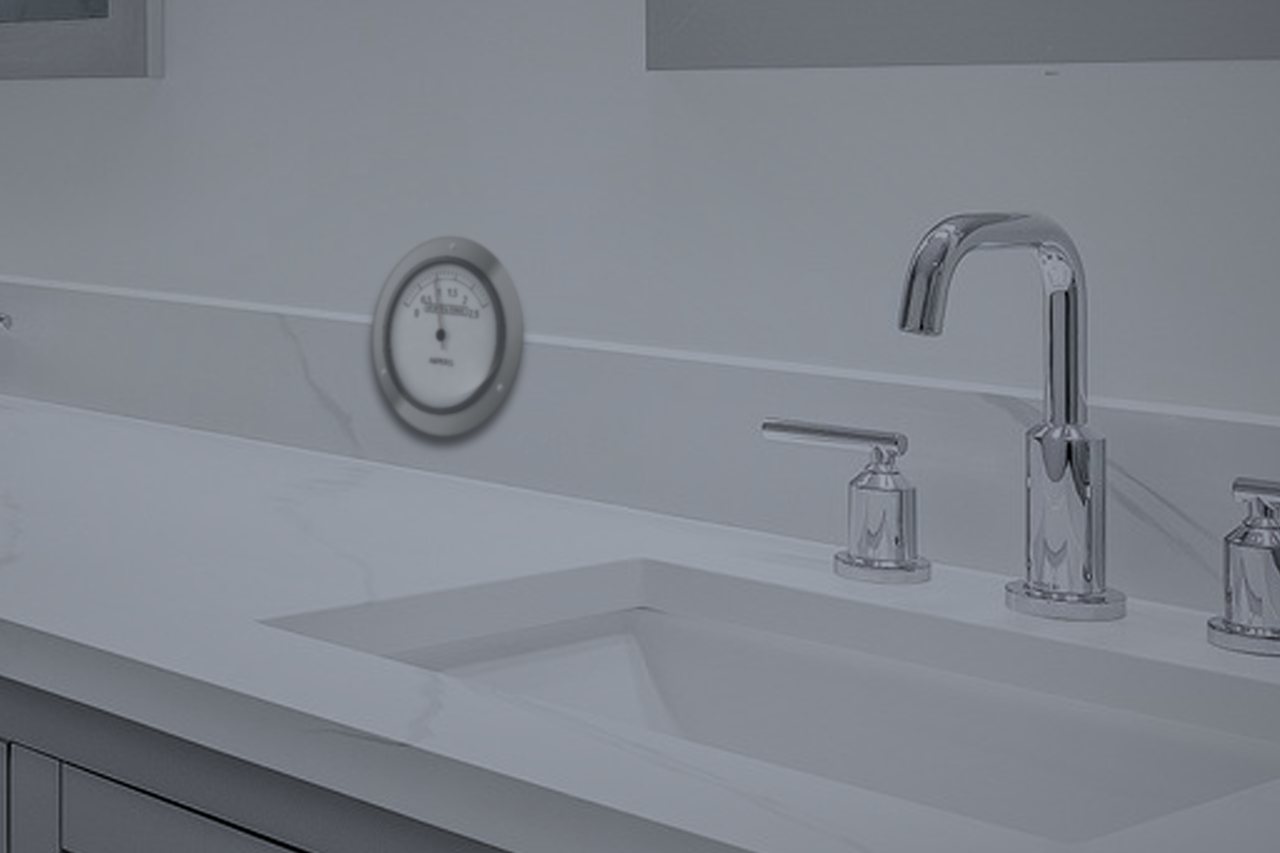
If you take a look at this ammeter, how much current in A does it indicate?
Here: 1 A
